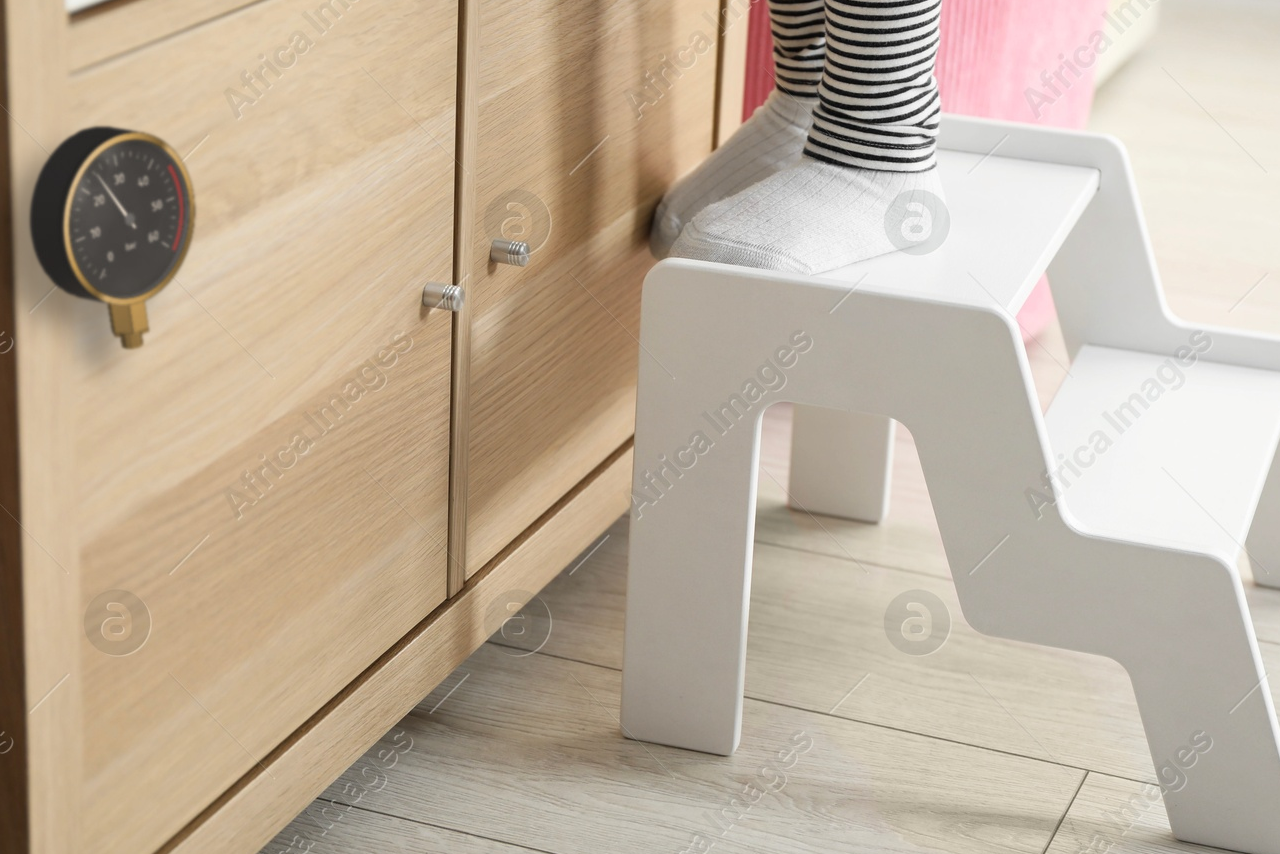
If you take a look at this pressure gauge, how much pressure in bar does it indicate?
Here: 24 bar
